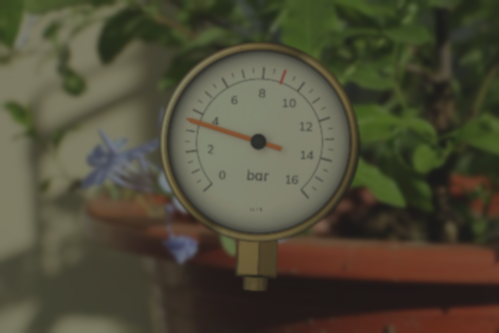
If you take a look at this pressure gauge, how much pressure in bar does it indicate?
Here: 3.5 bar
